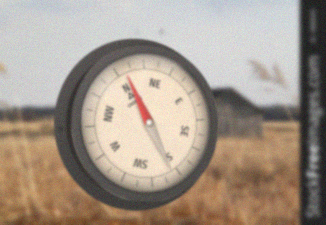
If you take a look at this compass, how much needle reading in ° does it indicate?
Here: 7.5 °
